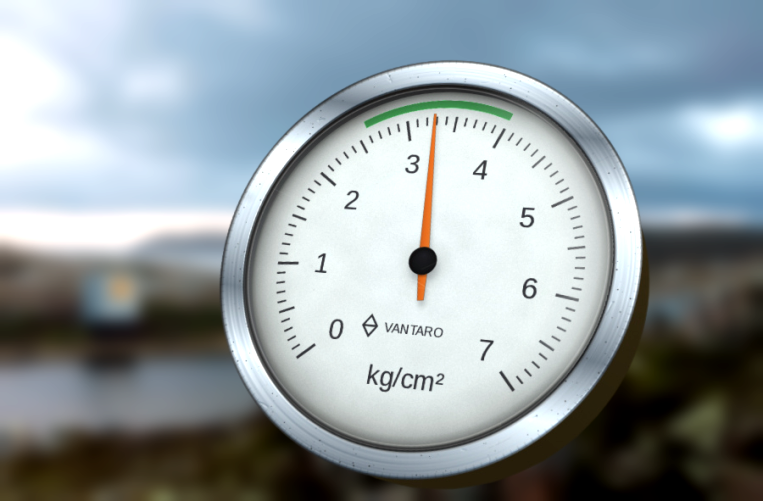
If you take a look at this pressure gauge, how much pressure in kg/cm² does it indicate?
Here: 3.3 kg/cm²
